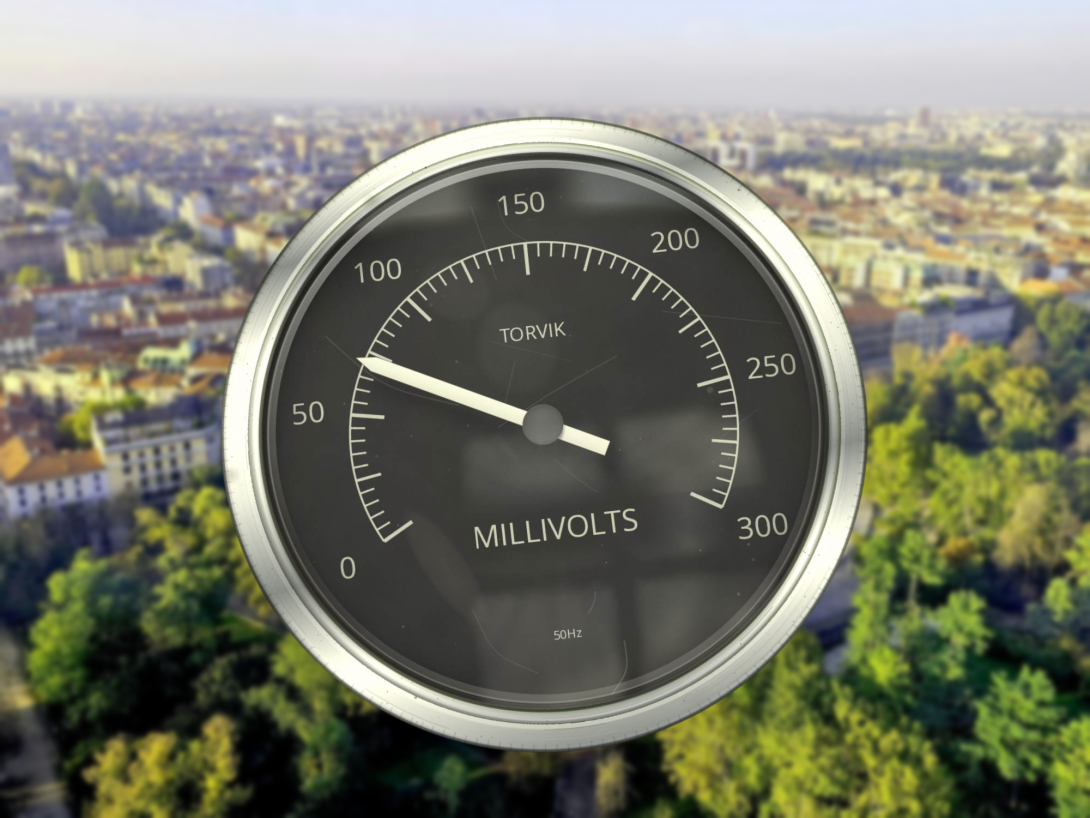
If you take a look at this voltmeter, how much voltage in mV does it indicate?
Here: 70 mV
